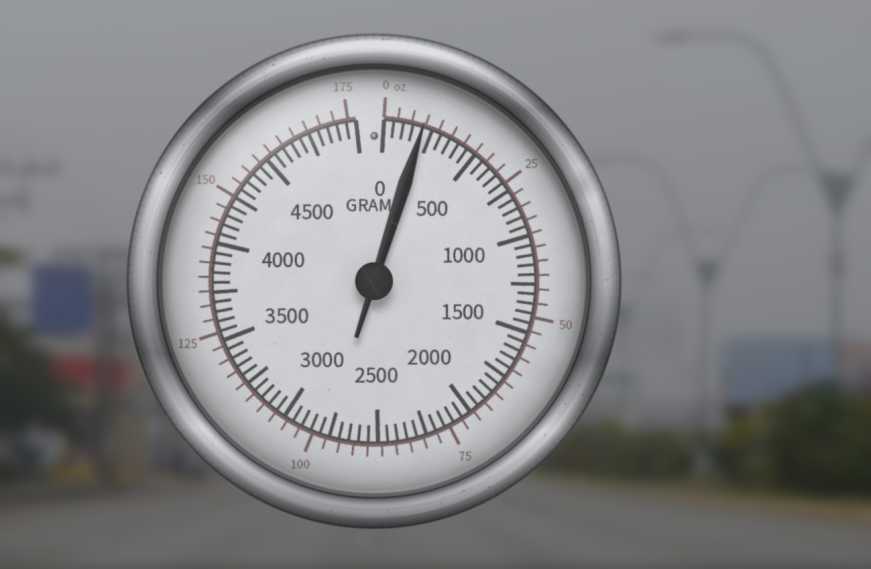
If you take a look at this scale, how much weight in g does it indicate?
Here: 200 g
